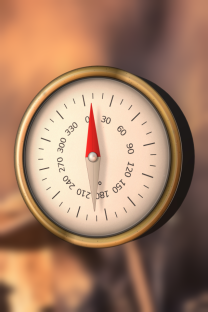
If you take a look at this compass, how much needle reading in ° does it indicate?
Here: 10 °
